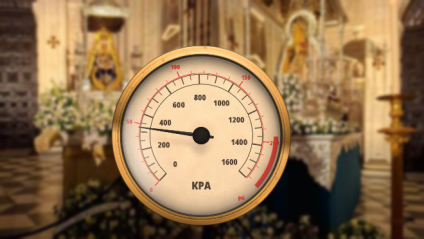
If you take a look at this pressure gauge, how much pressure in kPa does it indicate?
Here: 325 kPa
